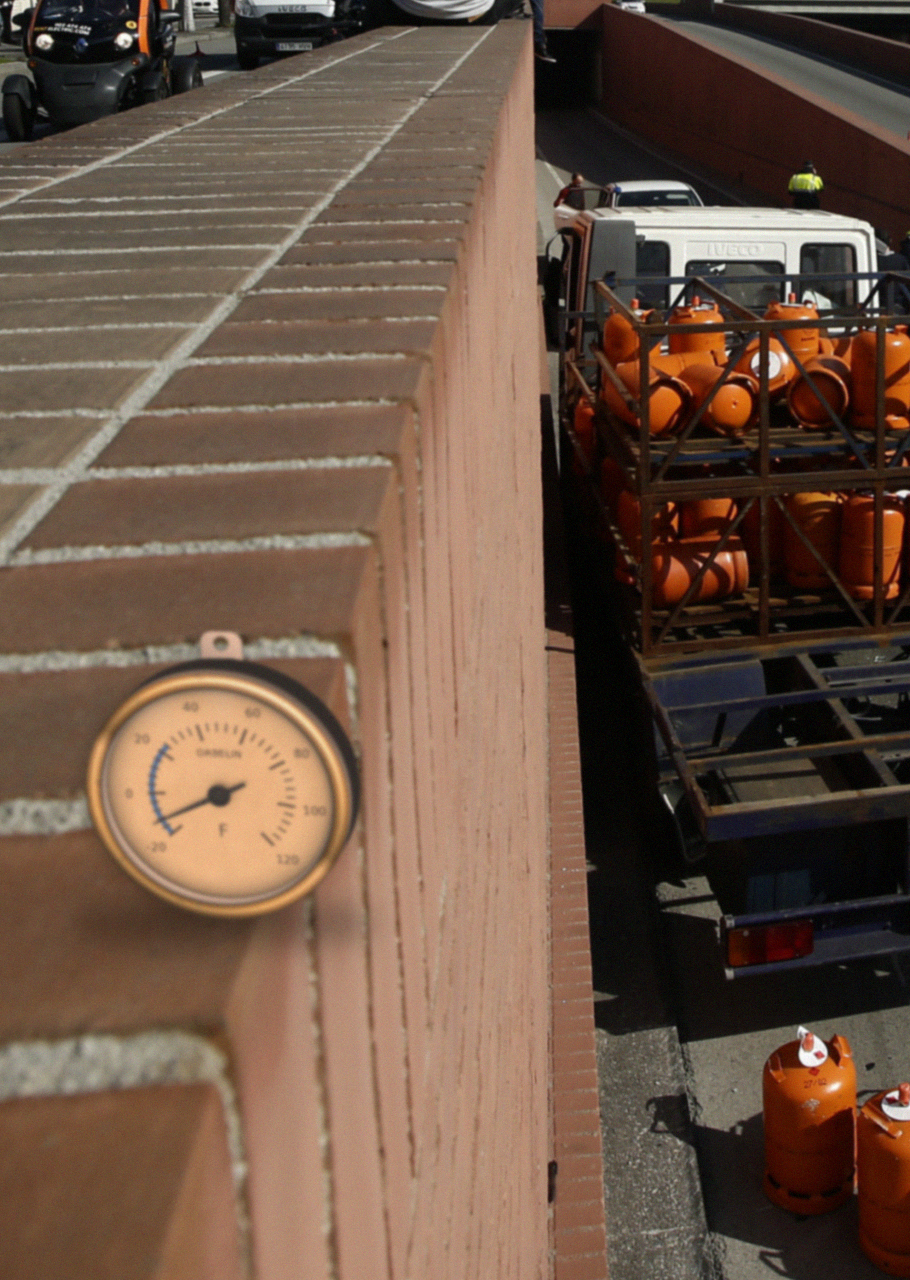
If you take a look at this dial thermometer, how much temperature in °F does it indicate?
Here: -12 °F
